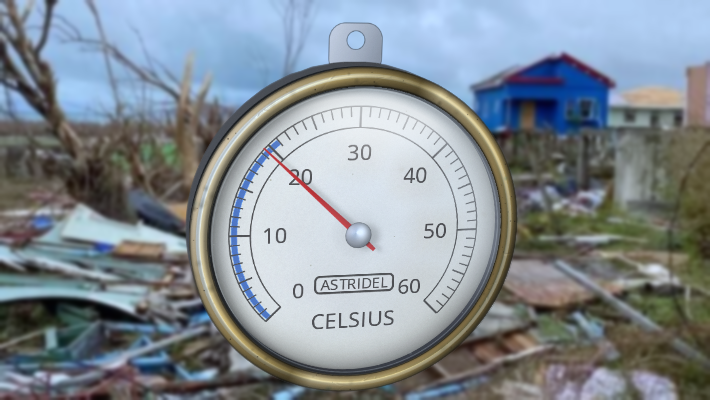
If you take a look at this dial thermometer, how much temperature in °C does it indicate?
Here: 19.5 °C
